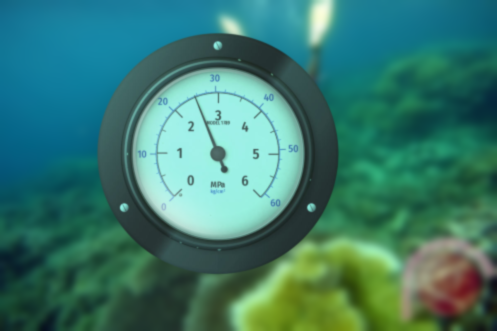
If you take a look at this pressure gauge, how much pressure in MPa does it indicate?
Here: 2.5 MPa
